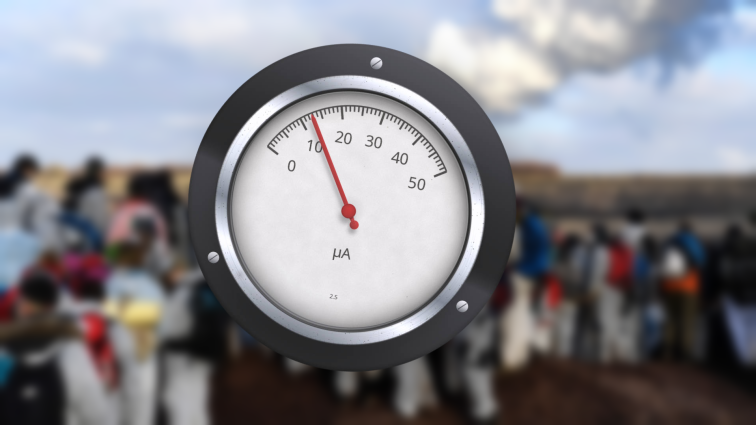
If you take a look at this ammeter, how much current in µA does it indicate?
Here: 13 µA
